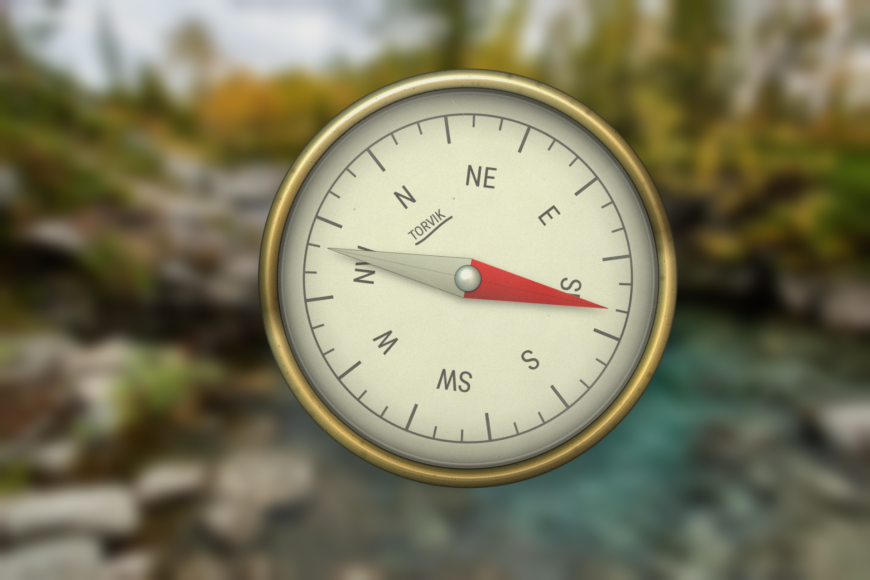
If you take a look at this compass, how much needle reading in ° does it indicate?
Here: 140 °
